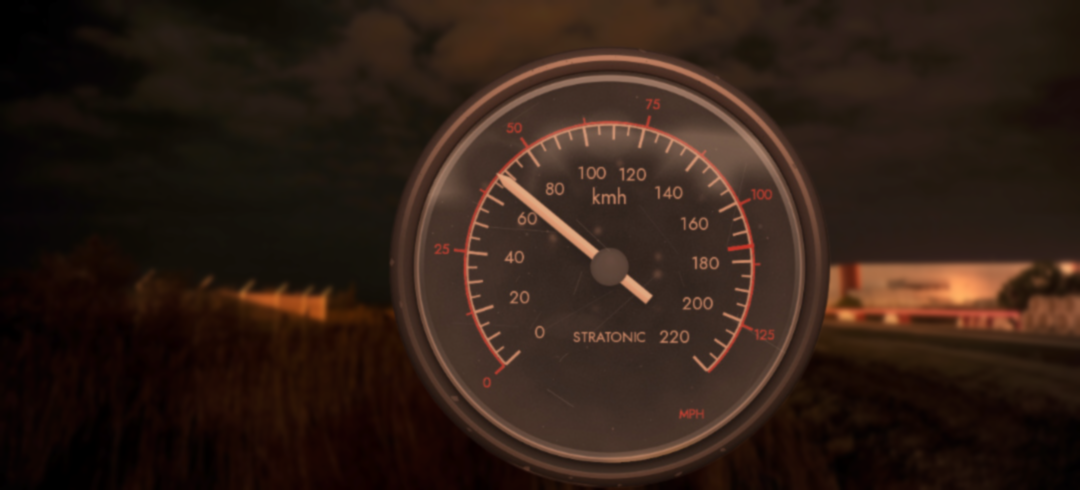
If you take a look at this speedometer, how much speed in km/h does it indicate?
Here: 67.5 km/h
